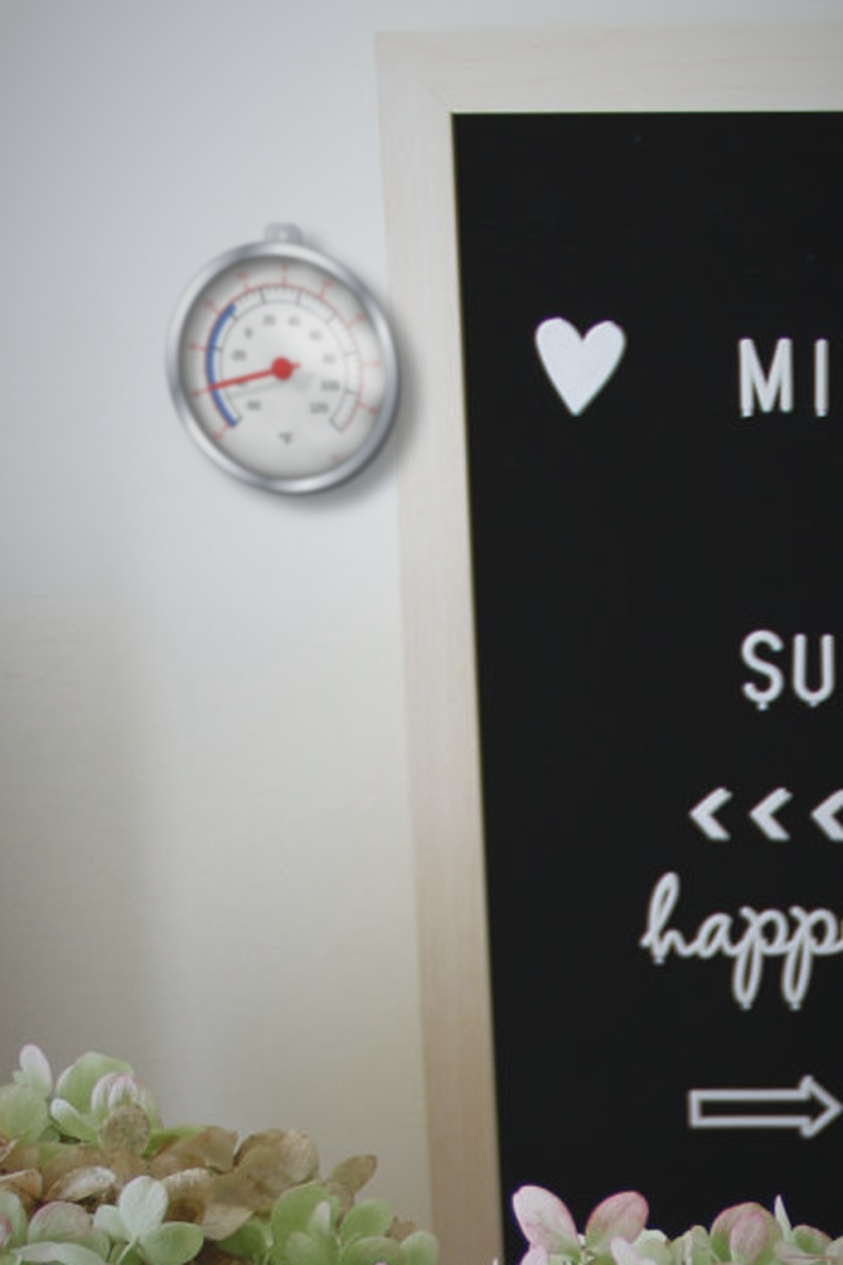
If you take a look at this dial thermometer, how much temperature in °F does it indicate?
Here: -40 °F
